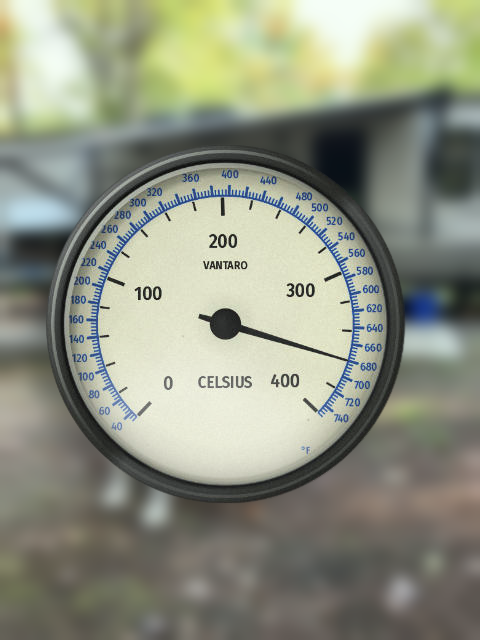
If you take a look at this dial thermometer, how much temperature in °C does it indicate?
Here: 360 °C
